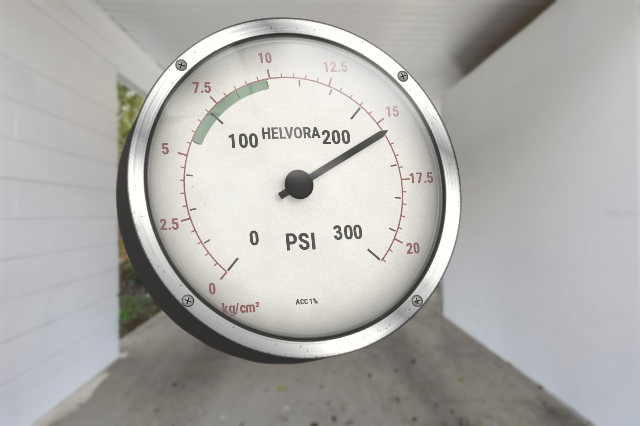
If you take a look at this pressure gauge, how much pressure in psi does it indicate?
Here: 220 psi
